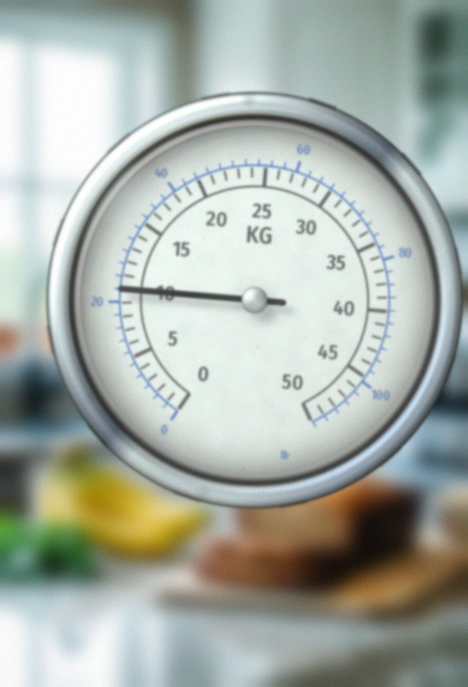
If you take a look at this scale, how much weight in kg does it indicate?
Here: 10 kg
